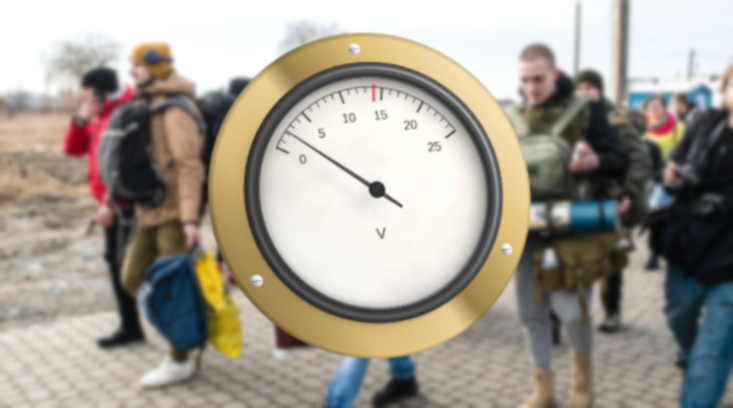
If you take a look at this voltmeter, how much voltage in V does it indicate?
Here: 2 V
